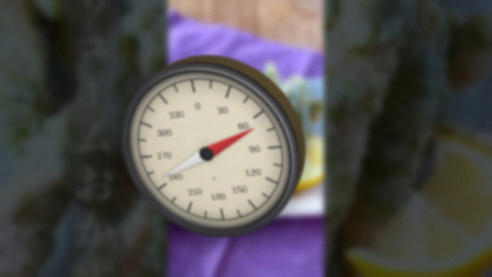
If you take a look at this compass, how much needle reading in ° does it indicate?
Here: 67.5 °
